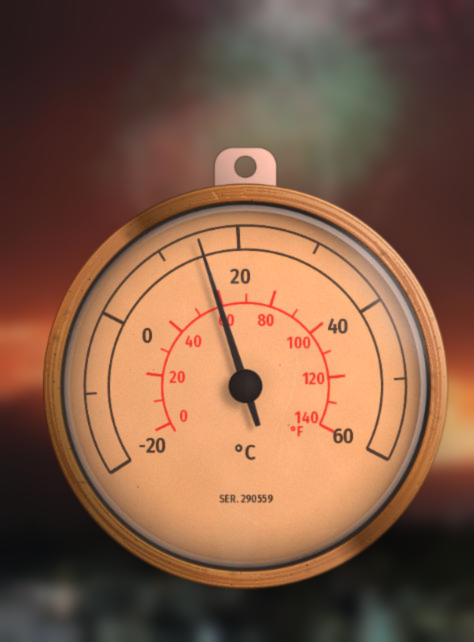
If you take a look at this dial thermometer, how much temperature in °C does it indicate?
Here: 15 °C
